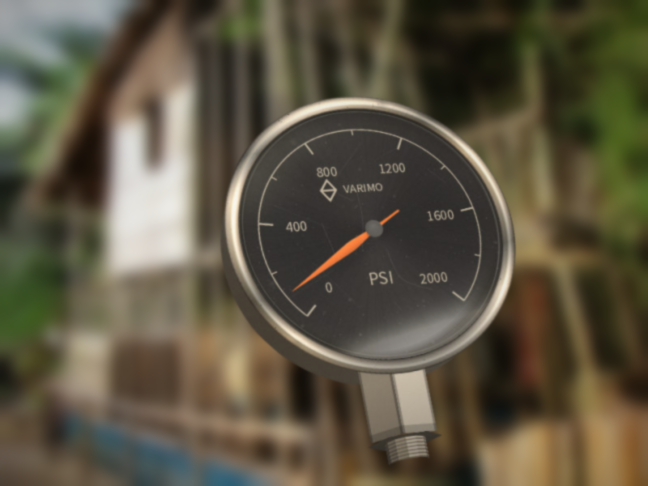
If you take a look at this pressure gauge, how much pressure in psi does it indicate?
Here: 100 psi
